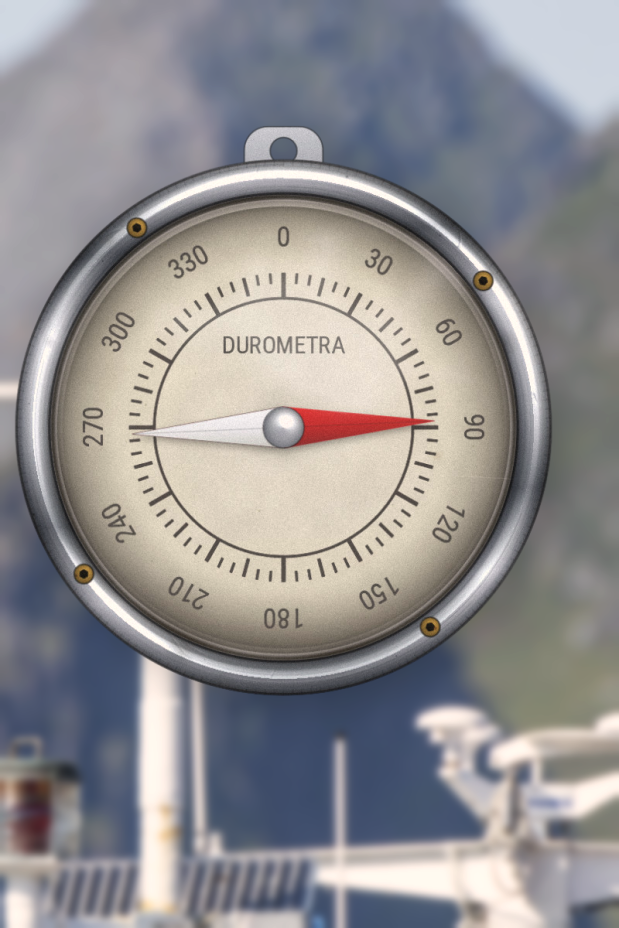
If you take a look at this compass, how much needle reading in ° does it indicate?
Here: 87.5 °
